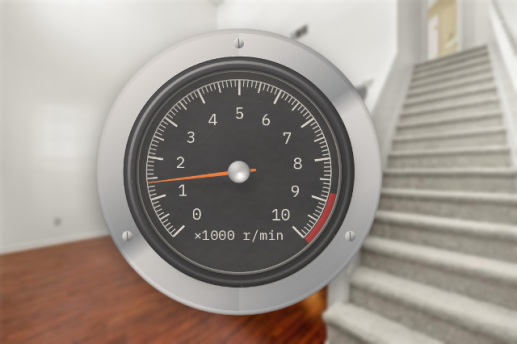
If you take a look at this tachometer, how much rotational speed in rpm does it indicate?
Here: 1400 rpm
